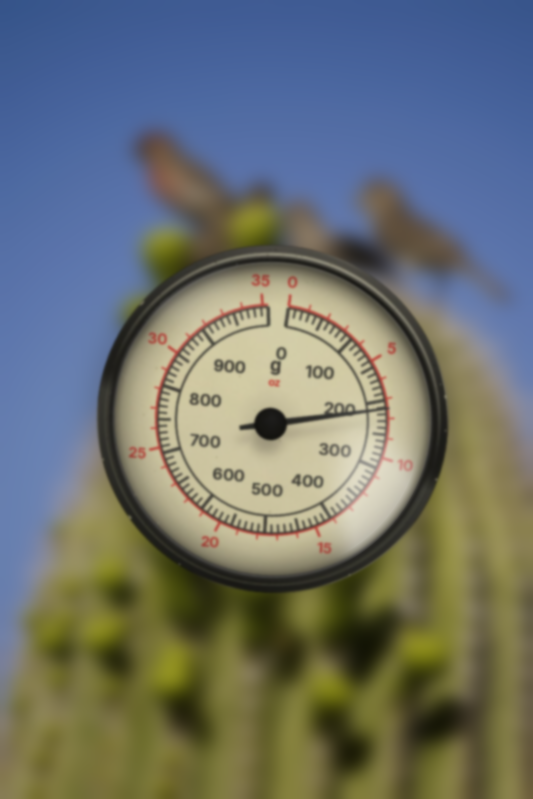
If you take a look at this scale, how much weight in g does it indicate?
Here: 210 g
